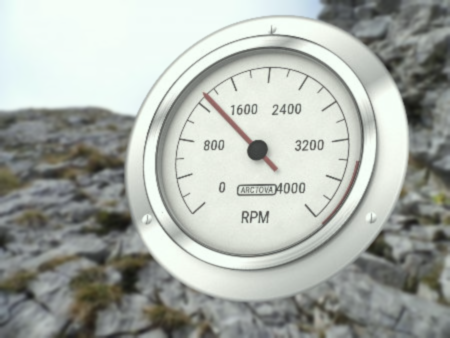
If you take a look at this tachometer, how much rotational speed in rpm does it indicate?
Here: 1300 rpm
